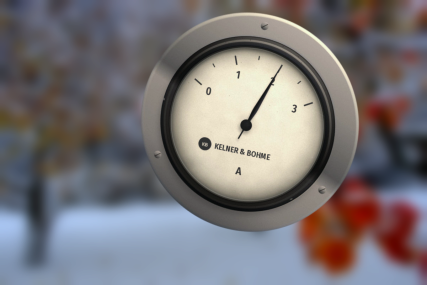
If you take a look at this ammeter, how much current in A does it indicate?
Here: 2 A
